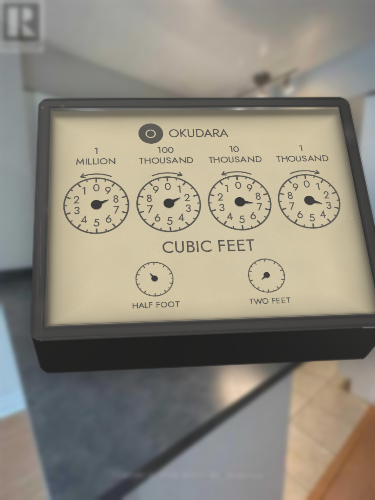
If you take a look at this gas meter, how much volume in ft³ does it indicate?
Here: 817300 ft³
